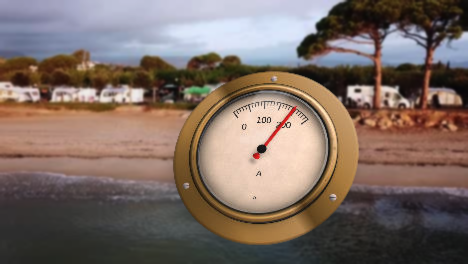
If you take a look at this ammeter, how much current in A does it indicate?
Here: 200 A
